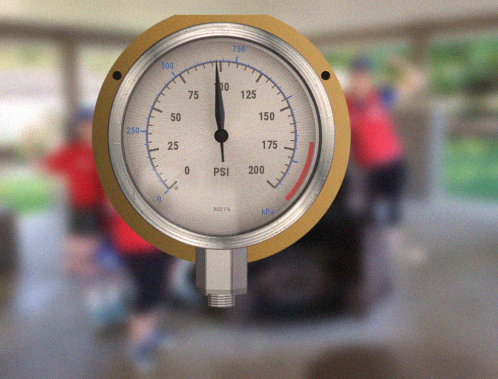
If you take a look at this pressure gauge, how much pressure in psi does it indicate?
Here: 97.5 psi
